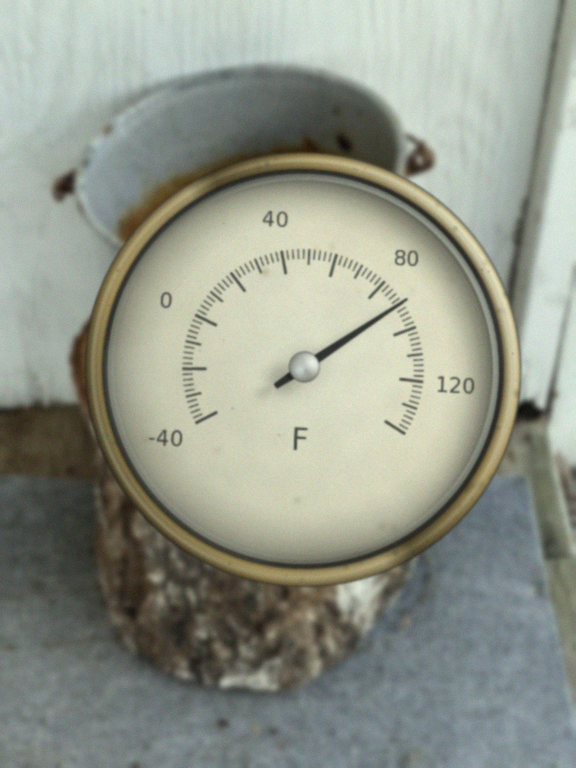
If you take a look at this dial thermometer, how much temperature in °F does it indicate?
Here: 90 °F
